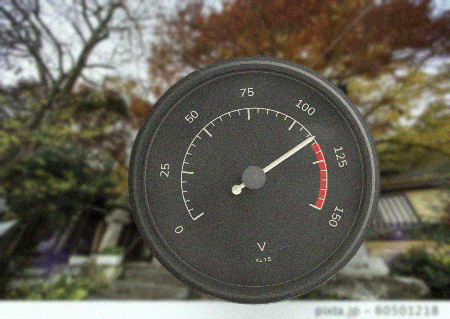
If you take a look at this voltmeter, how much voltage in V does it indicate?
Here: 112.5 V
